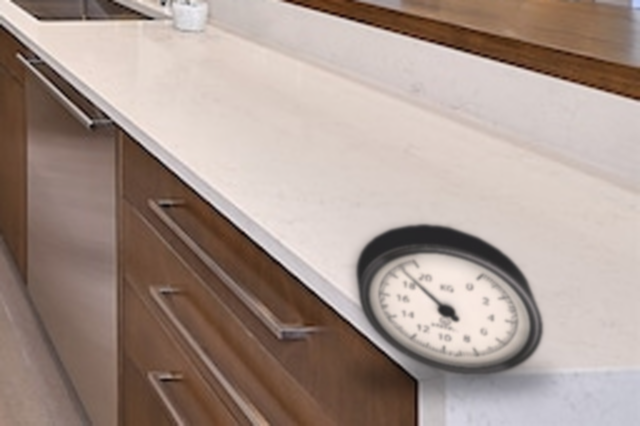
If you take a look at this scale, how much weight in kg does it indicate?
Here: 19 kg
